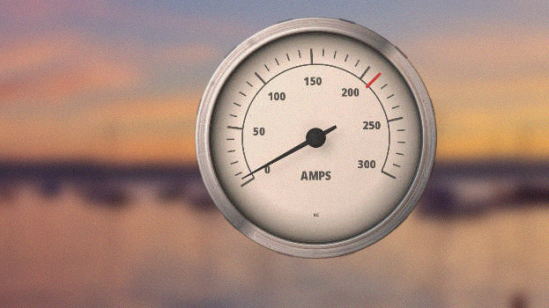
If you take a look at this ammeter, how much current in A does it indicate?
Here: 5 A
